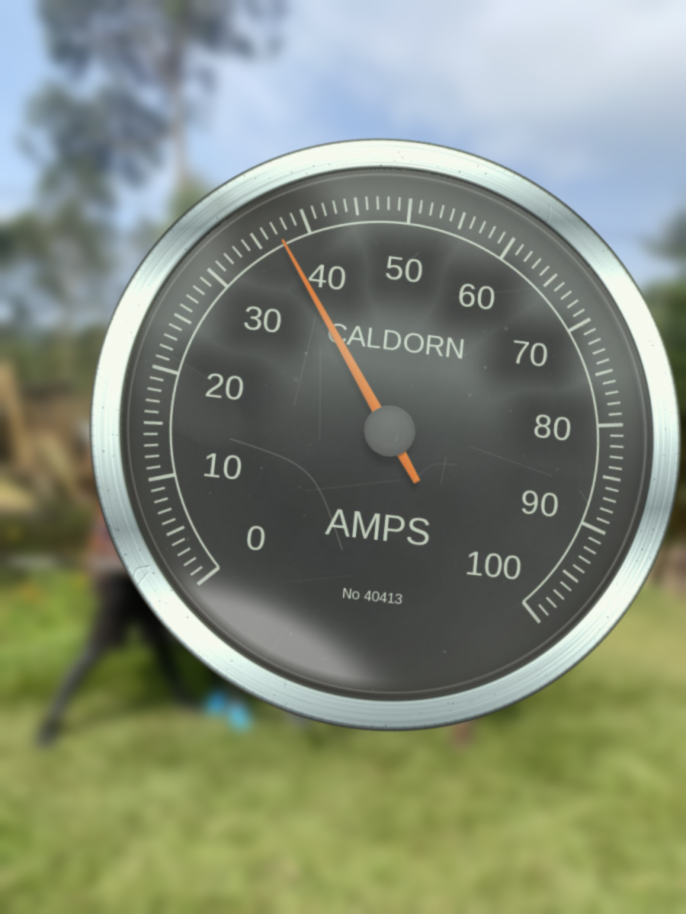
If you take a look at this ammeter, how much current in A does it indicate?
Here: 37 A
